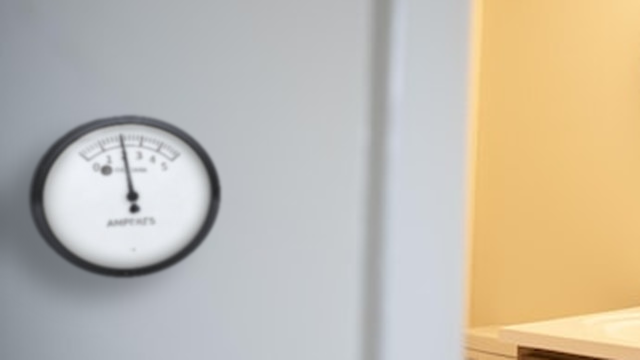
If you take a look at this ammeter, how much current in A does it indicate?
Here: 2 A
